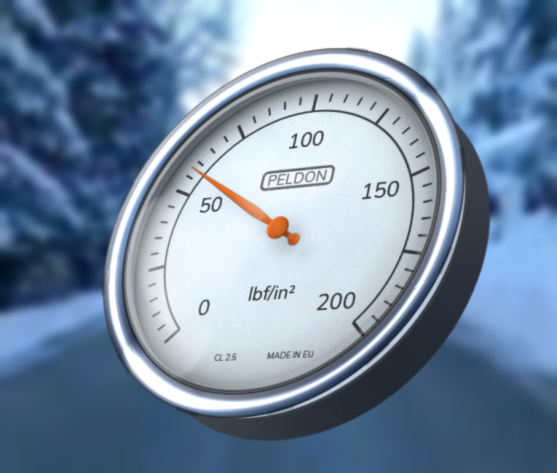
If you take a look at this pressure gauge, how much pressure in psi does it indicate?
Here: 57.5 psi
